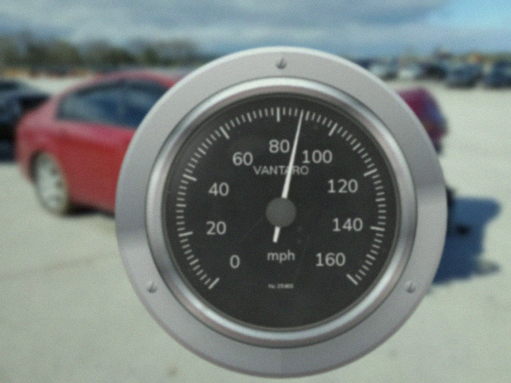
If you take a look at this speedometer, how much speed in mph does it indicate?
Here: 88 mph
